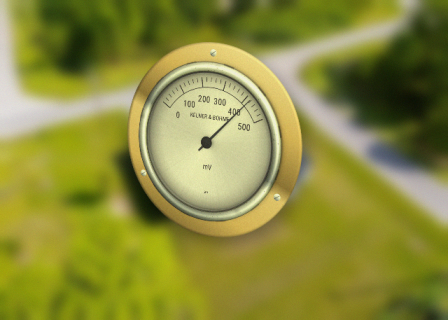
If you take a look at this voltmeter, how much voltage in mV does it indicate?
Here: 420 mV
